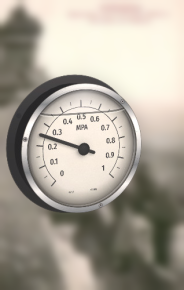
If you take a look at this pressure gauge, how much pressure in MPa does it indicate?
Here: 0.25 MPa
